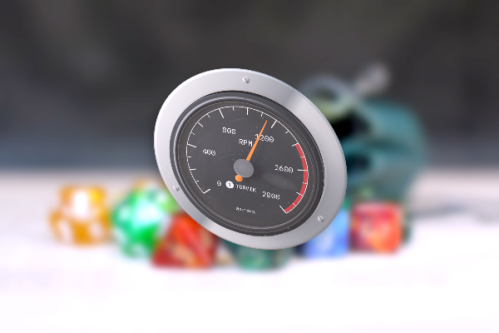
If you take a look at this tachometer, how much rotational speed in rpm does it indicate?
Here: 1150 rpm
